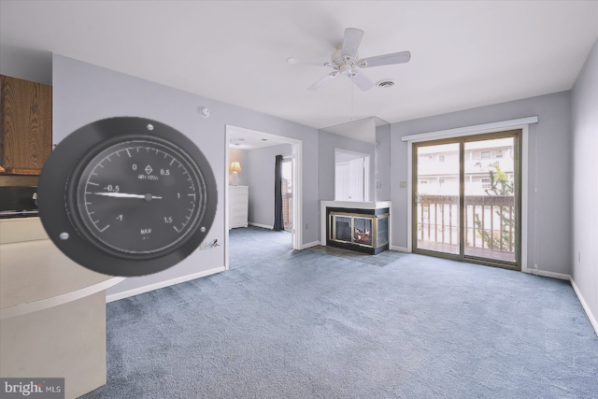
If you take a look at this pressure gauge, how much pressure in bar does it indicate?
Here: -0.6 bar
